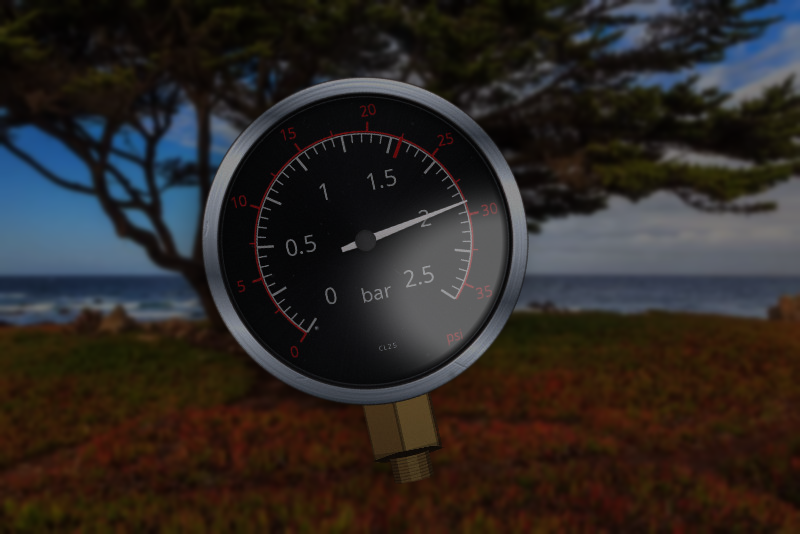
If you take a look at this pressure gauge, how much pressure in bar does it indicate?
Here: 2 bar
